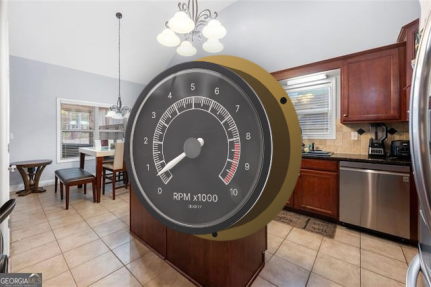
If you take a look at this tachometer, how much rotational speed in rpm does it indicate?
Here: 500 rpm
